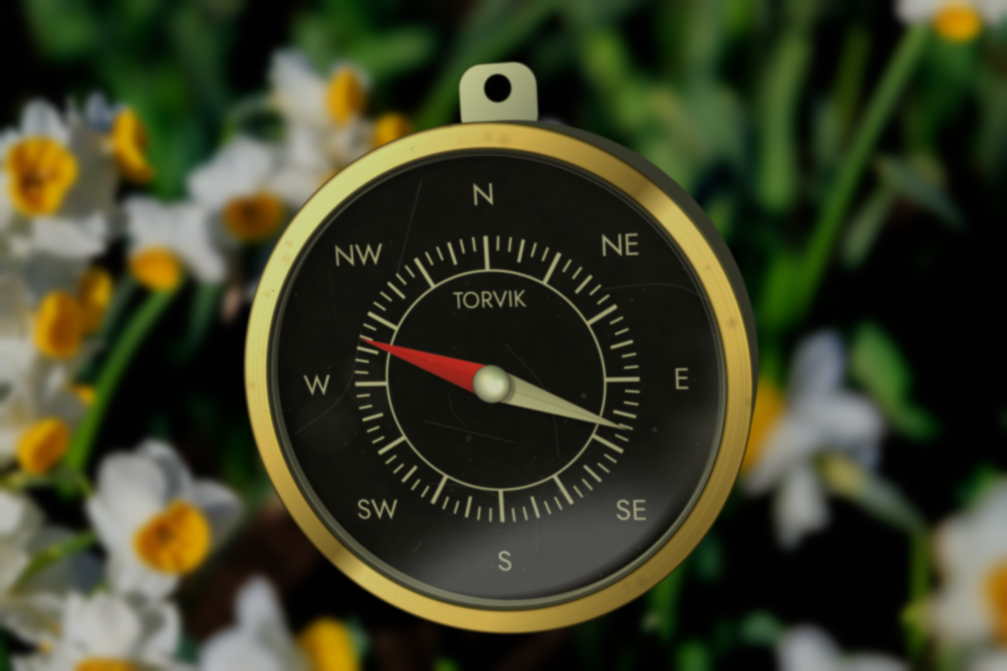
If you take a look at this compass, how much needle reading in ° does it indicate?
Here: 290 °
